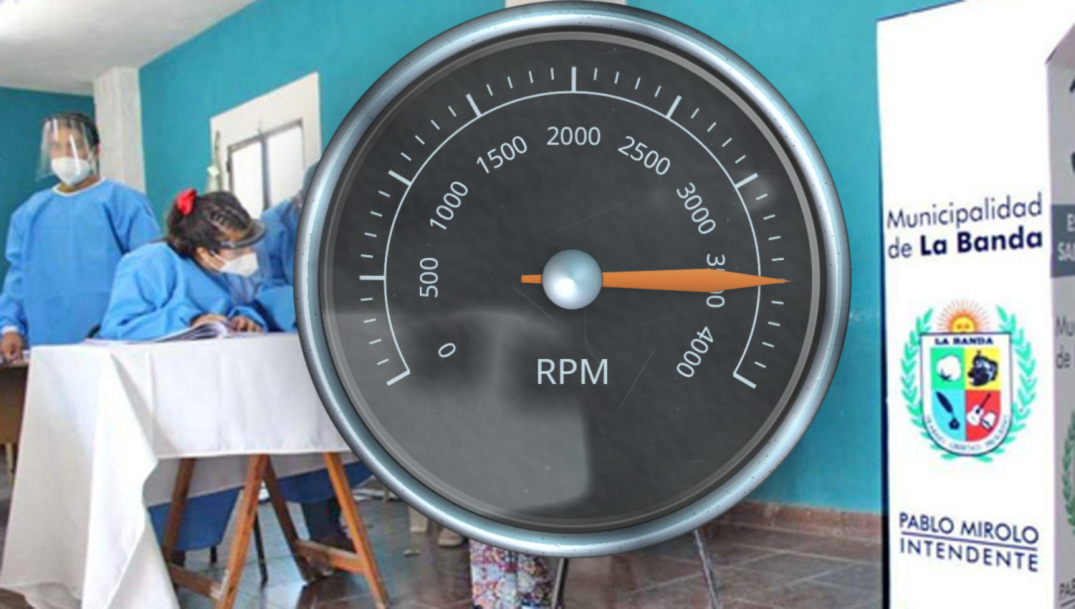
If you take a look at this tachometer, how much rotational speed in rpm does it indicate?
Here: 3500 rpm
